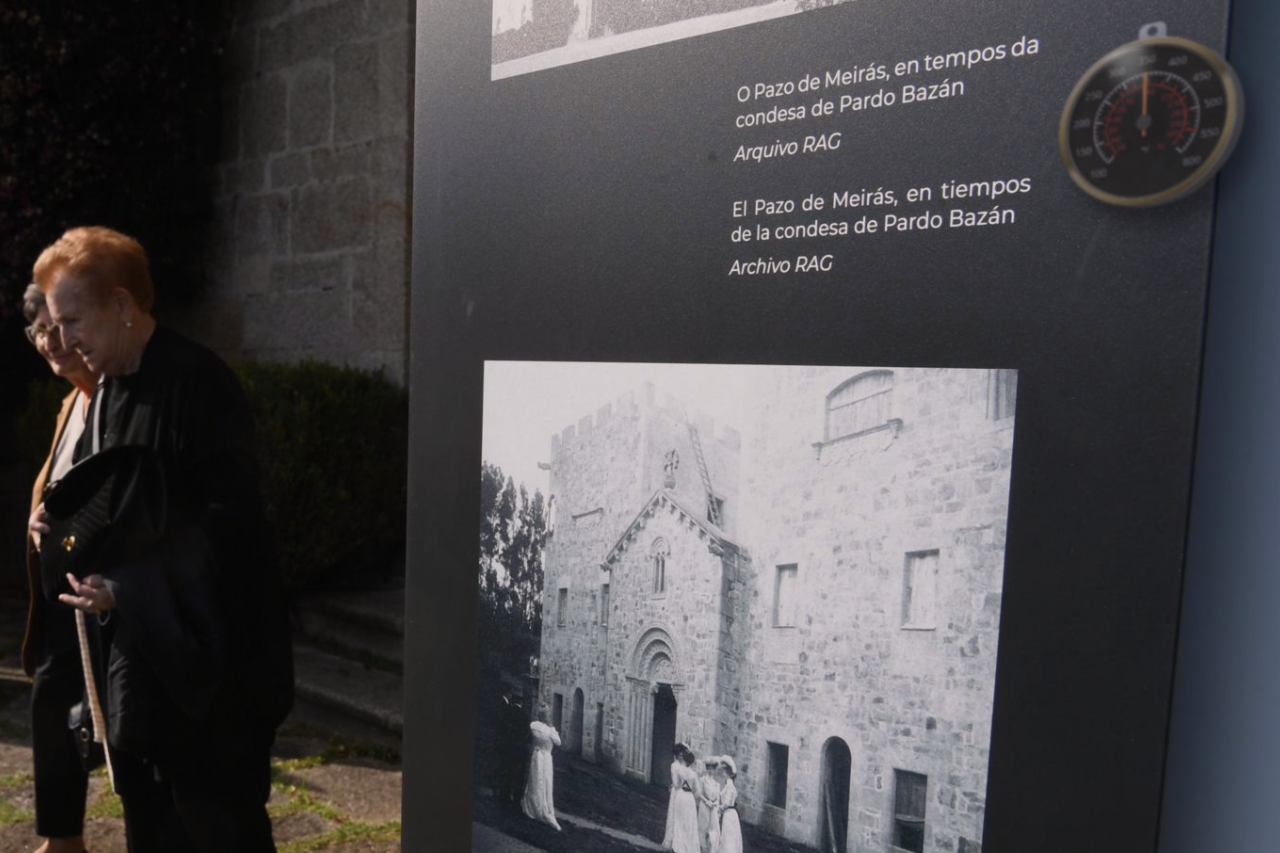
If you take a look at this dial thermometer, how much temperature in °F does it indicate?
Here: 350 °F
